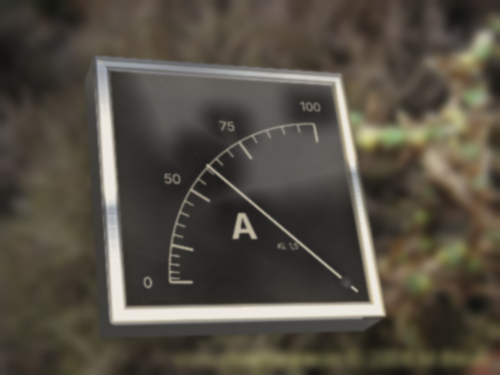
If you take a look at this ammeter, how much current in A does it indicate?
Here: 60 A
